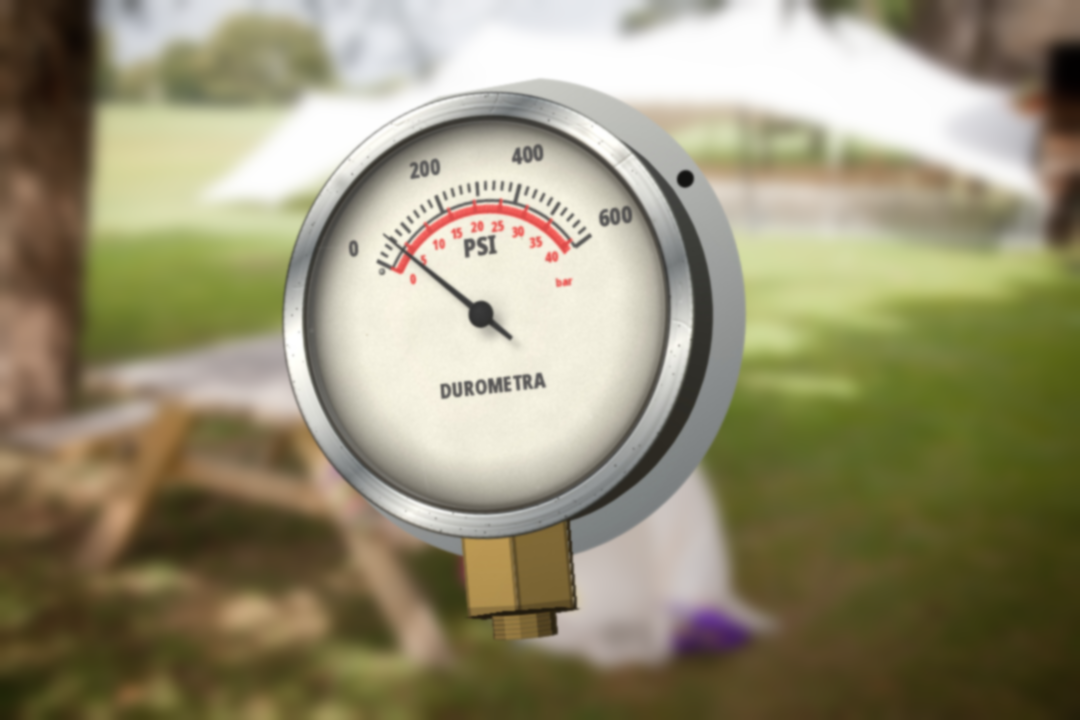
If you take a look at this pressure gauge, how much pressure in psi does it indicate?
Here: 60 psi
